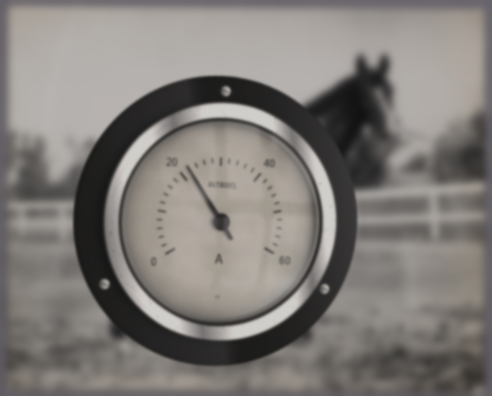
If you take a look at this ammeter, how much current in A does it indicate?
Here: 22 A
